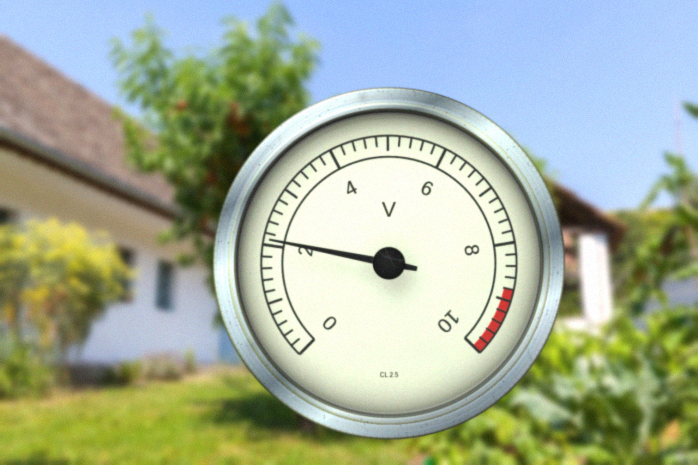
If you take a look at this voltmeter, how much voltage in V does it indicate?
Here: 2.1 V
